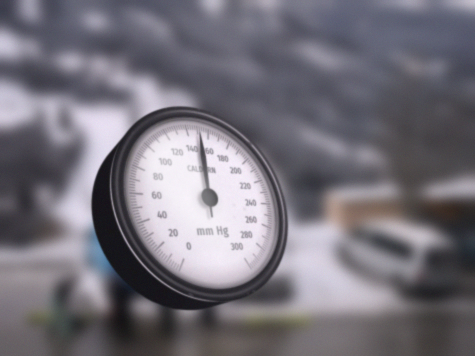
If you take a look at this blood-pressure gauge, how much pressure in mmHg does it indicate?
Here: 150 mmHg
